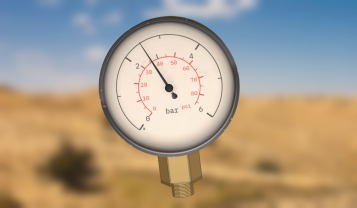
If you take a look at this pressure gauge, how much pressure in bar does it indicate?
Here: 2.5 bar
